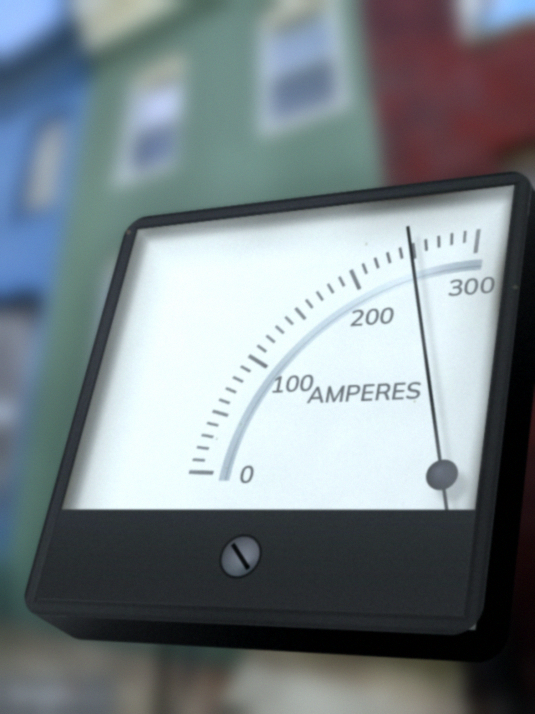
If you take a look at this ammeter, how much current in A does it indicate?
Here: 250 A
